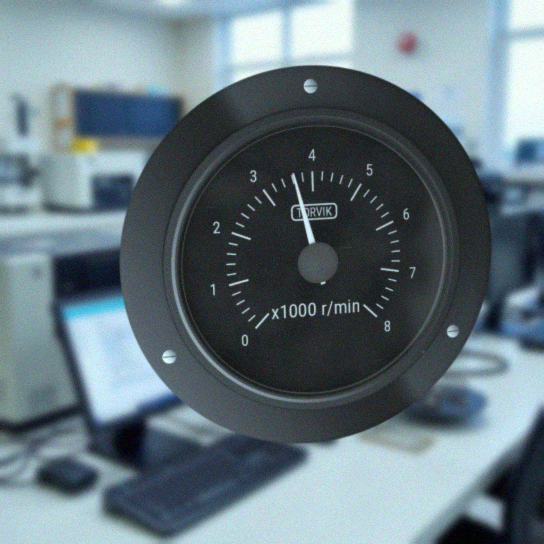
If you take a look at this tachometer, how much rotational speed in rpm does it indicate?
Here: 3600 rpm
